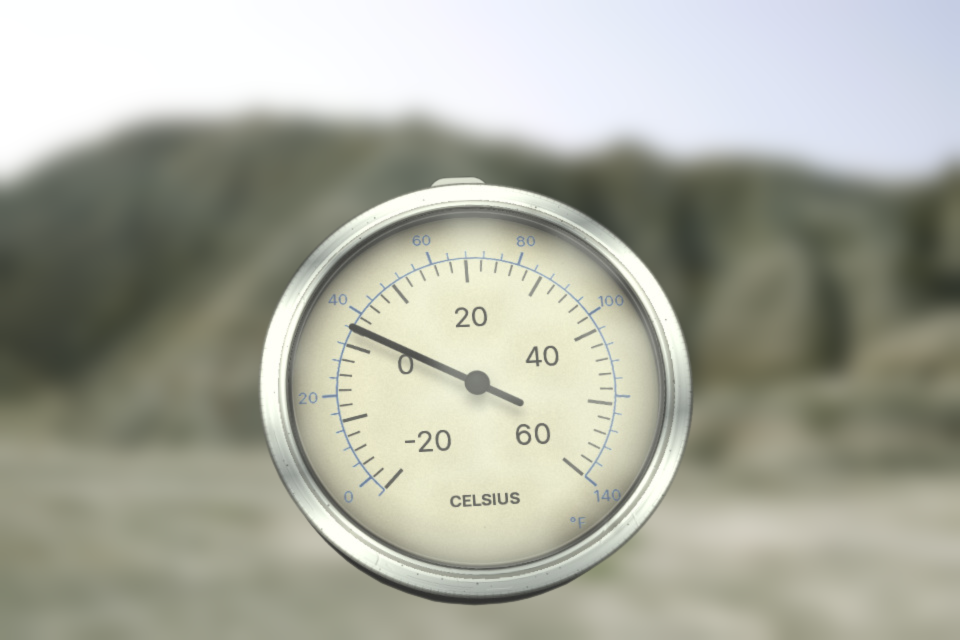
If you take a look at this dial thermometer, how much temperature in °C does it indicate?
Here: 2 °C
